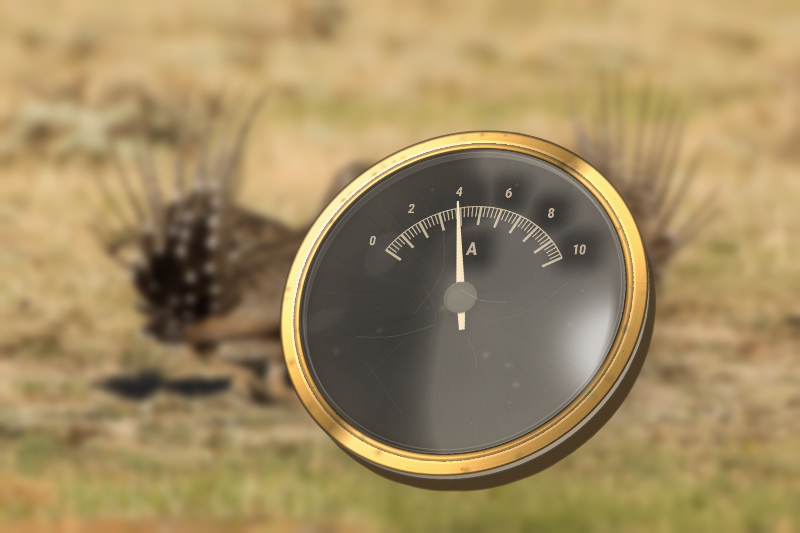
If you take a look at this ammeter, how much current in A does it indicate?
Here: 4 A
